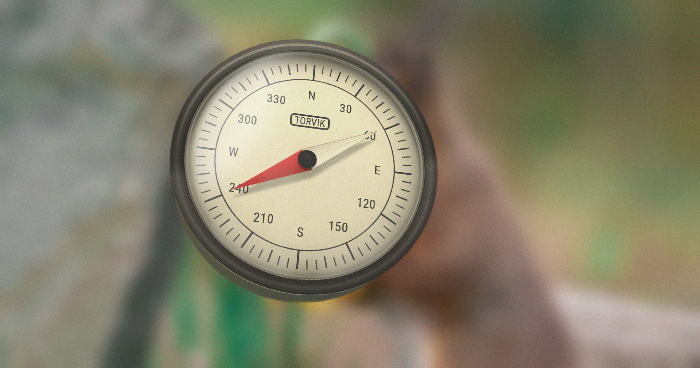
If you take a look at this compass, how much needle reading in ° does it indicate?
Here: 240 °
